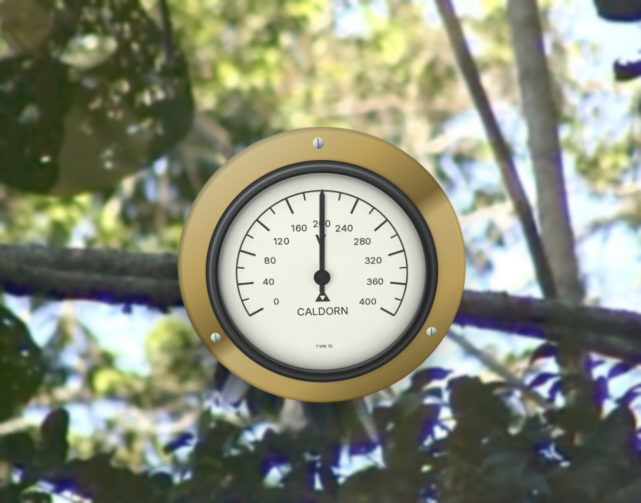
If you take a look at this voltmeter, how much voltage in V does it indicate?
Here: 200 V
